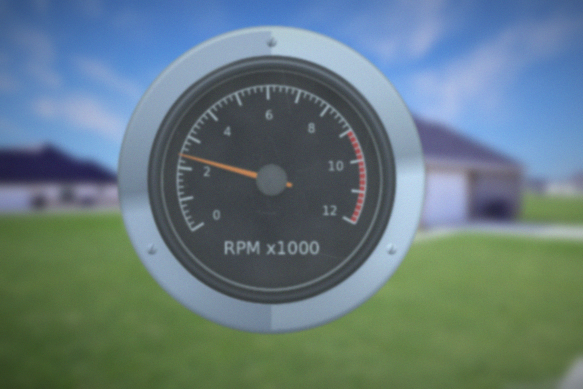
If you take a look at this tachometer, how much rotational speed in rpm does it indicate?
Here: 2400 rpm
